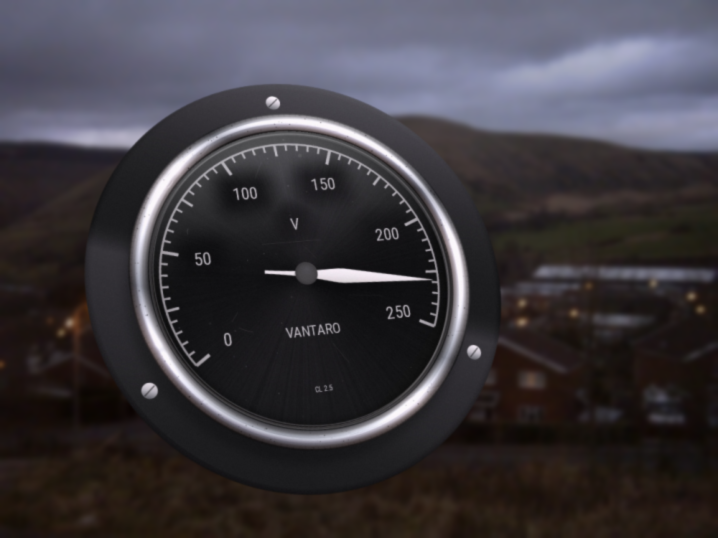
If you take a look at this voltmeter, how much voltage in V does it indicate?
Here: 230 V
